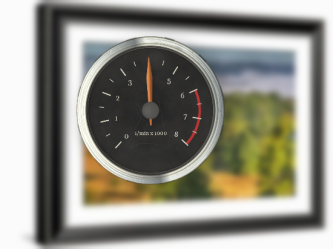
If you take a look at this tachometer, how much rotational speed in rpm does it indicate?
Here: 4000 rpm
